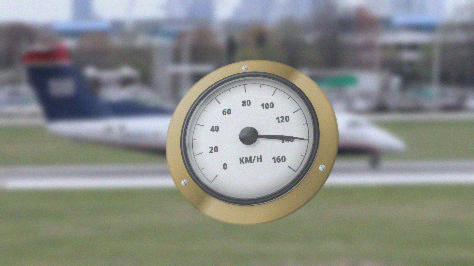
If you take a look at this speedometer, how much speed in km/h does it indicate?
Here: 140 km/h
